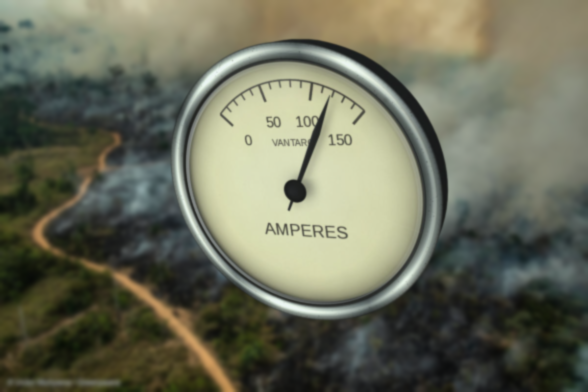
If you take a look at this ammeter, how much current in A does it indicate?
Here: 120 A
